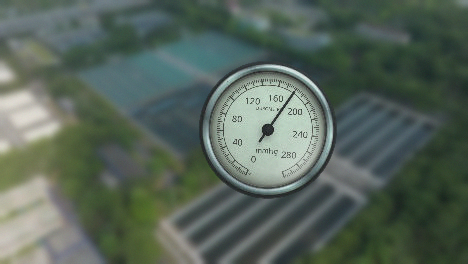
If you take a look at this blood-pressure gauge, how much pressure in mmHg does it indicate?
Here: 180 mmHg
